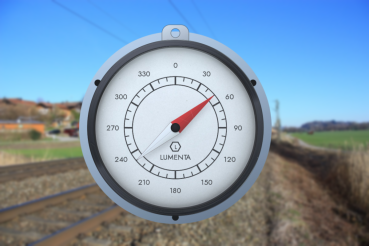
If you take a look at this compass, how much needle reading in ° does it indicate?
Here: 50 °
